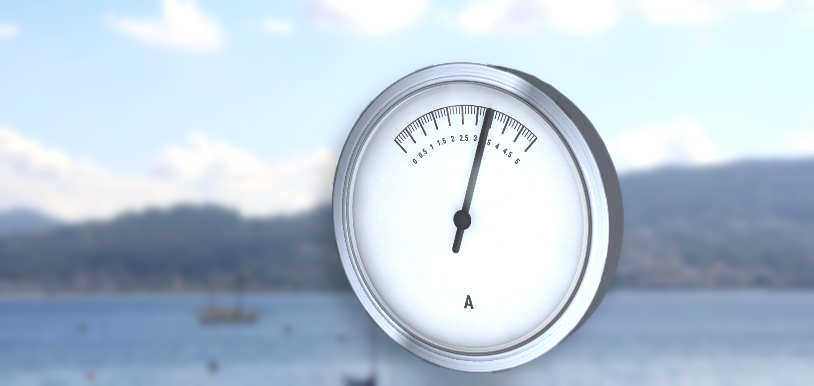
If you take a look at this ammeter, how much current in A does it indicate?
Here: 3.5 A
